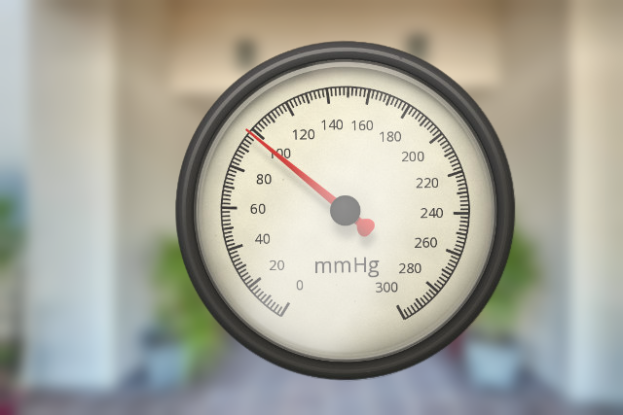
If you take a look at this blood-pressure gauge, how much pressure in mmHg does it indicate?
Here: 98 mmHg
